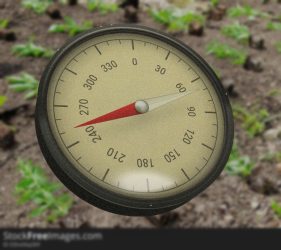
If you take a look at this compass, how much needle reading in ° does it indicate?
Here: 250 °
